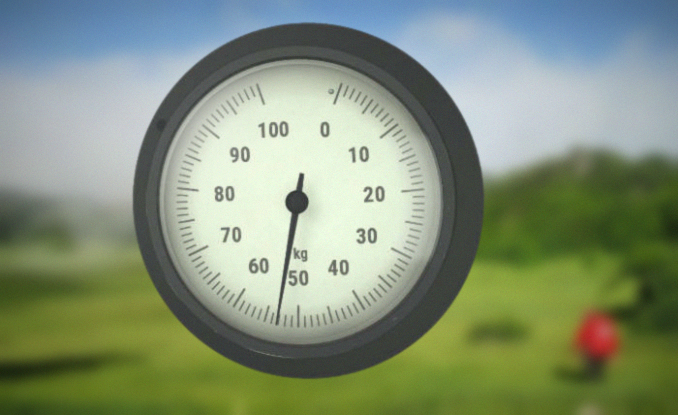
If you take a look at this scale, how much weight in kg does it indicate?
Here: 53 kg
